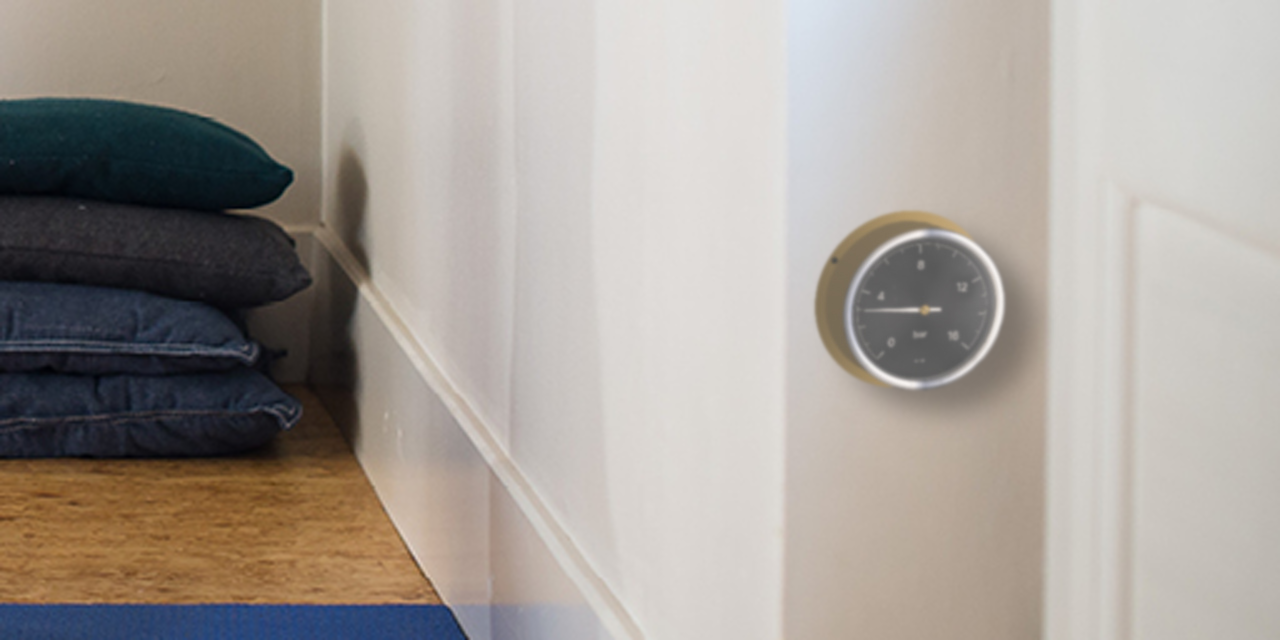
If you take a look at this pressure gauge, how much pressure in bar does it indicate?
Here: 3 bar
